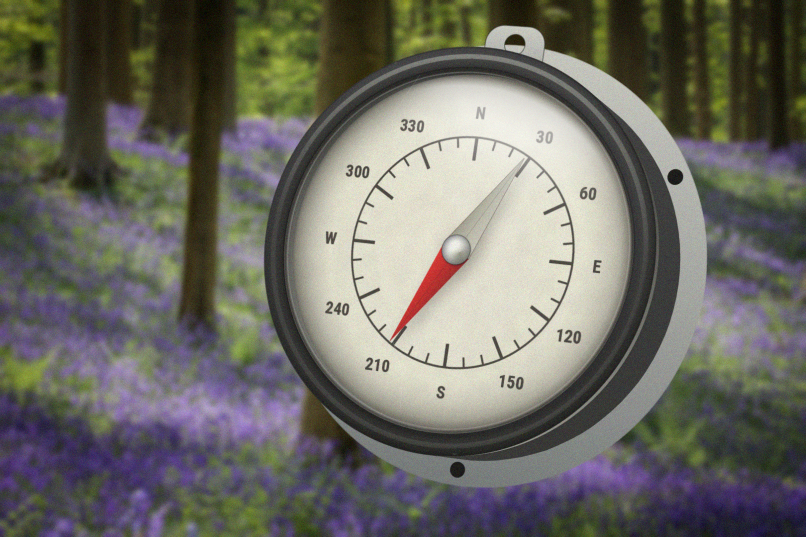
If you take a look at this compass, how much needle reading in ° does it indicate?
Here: 210 °
